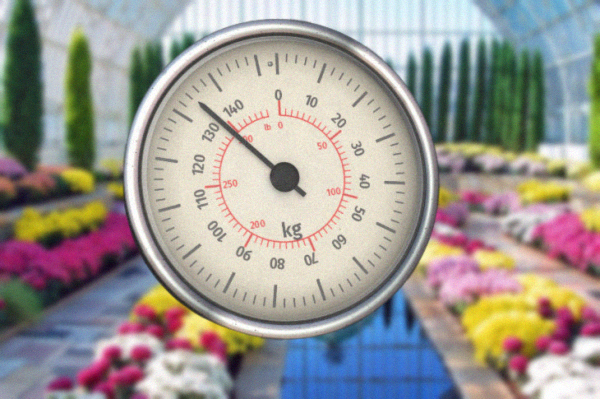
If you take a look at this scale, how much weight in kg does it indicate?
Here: 134 kg
